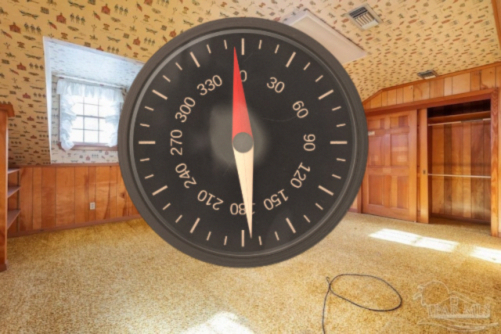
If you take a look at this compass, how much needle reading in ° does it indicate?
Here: 355 °
